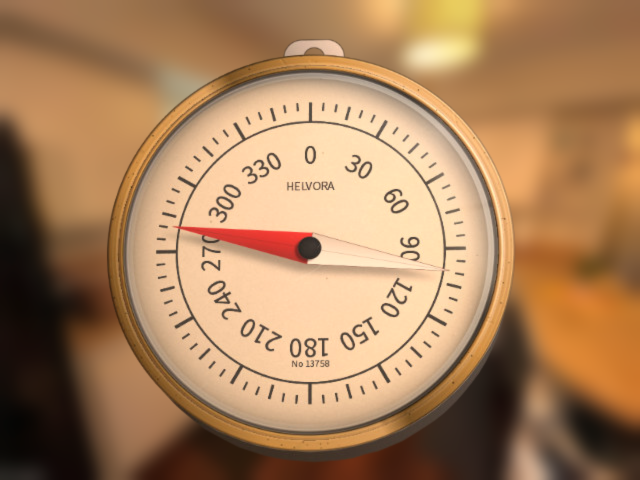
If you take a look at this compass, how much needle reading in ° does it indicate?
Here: 280 °
